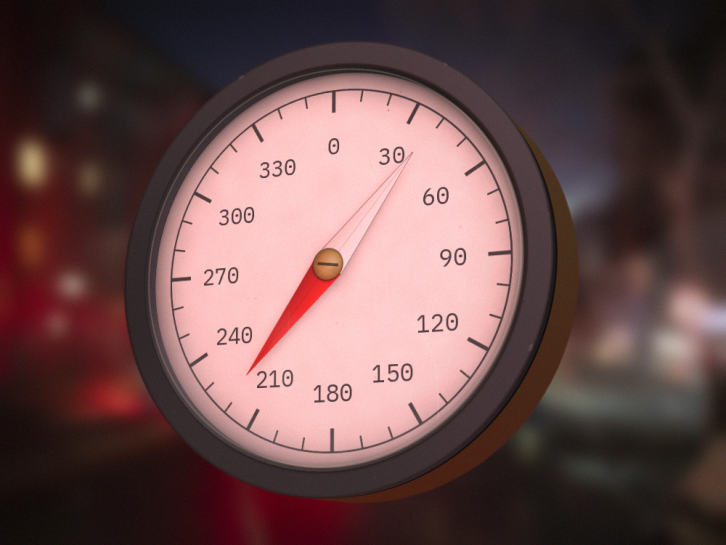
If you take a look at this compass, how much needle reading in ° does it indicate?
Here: 220 °
